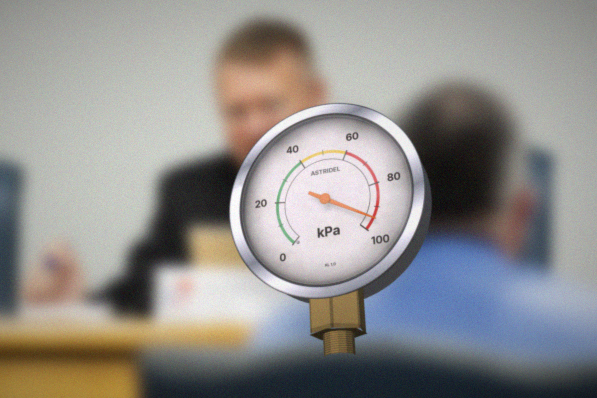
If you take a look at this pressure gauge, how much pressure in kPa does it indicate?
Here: 95 kPa
